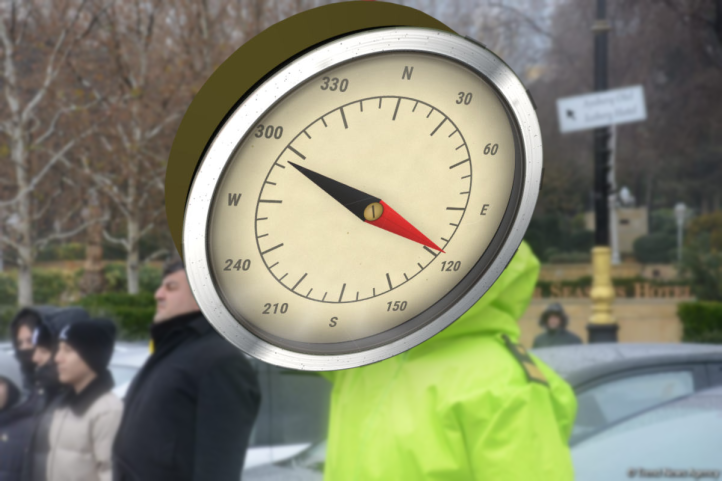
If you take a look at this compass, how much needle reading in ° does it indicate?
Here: 115 °
